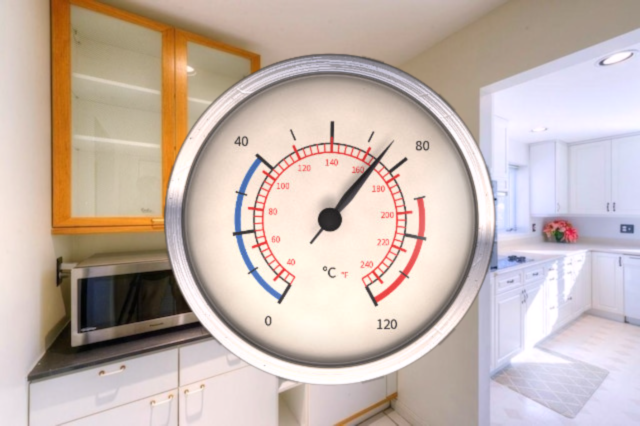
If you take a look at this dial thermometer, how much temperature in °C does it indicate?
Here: 75 °C
